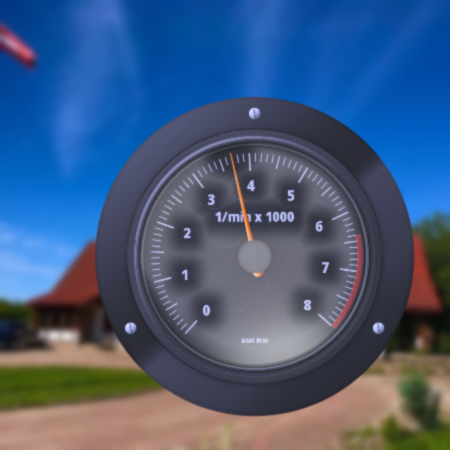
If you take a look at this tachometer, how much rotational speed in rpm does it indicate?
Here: 3700 rpm
